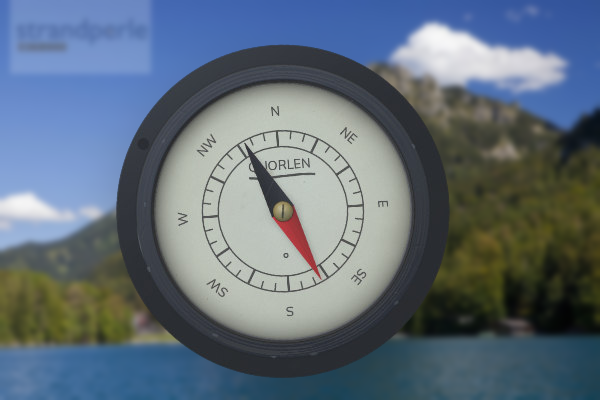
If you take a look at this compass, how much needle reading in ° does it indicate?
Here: 155 °
